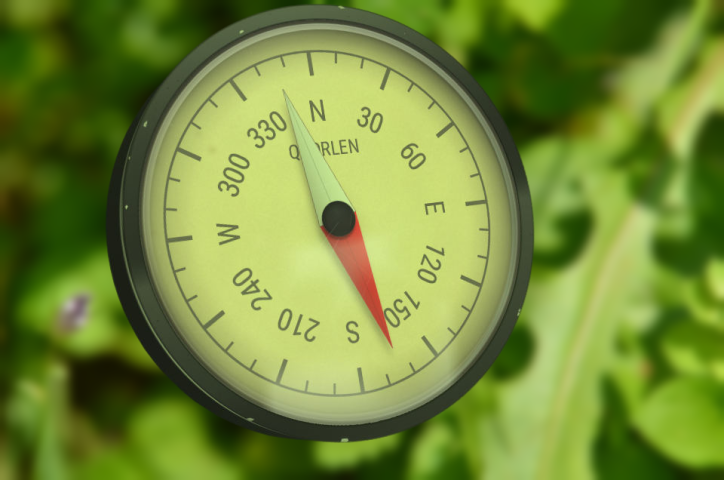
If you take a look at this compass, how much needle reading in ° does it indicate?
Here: 165 °
